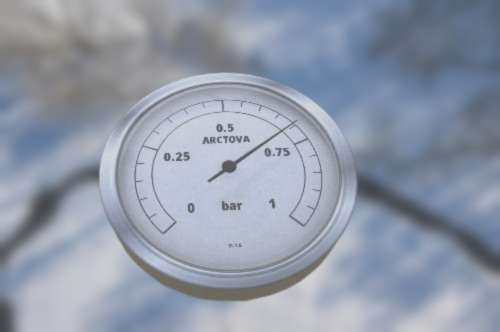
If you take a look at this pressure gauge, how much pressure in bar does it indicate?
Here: 0.7 bar
